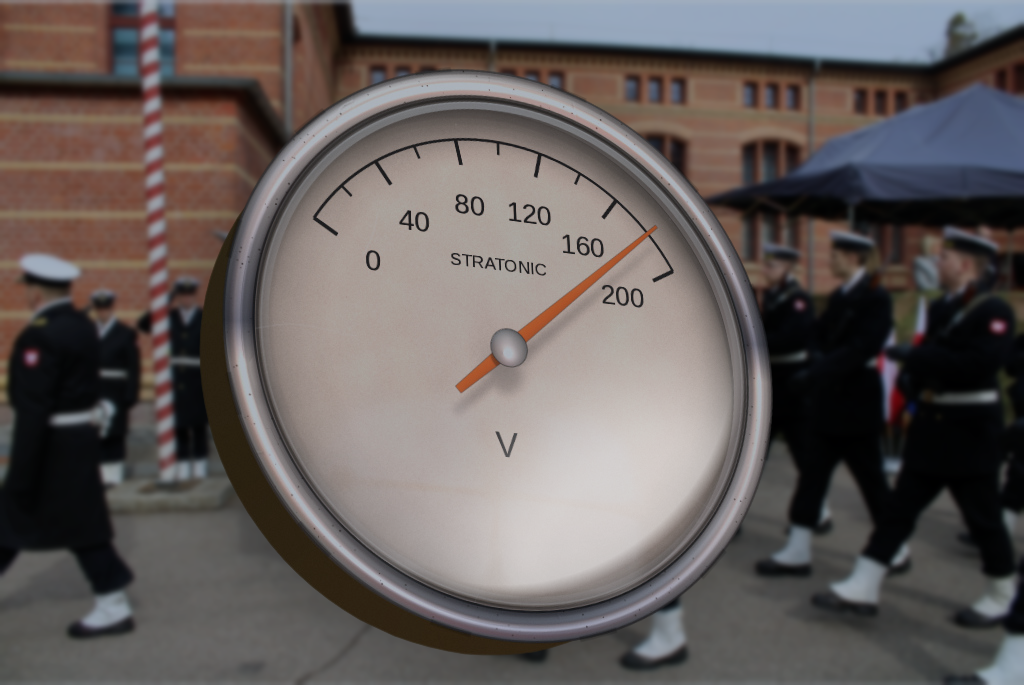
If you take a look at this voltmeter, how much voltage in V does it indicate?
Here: 180 V
